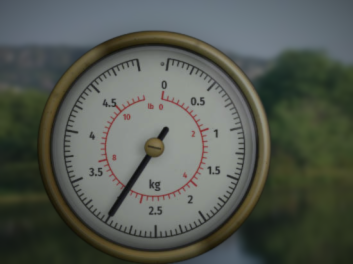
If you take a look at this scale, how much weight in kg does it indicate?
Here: 3 kg
